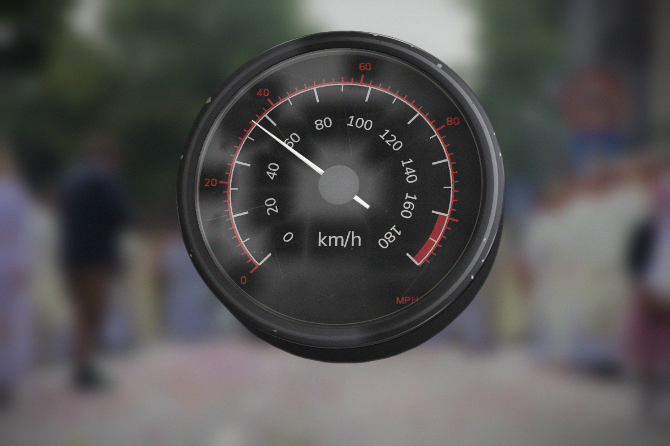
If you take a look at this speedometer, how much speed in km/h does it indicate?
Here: 55 km/h
